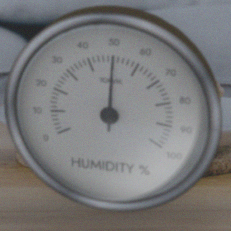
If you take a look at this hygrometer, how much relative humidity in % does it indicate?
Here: 50 %
